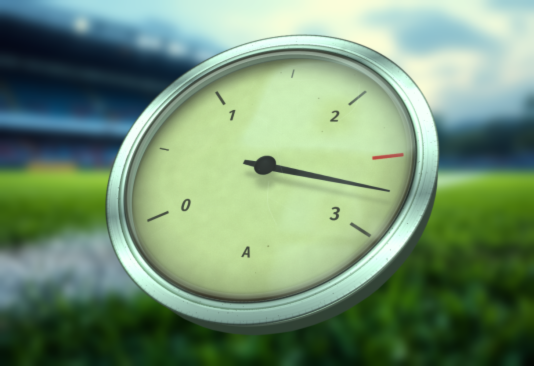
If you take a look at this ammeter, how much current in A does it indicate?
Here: 2.75 A
